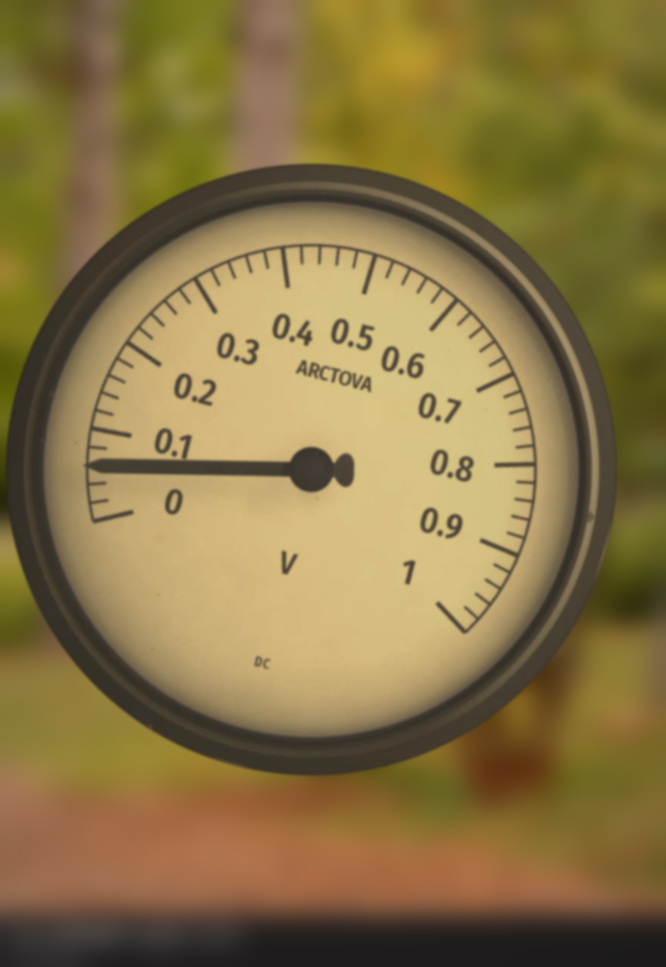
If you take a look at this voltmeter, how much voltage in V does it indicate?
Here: 0.06 V
